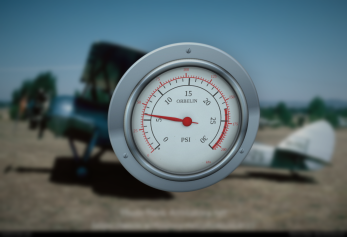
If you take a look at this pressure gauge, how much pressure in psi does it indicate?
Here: 6 psi
